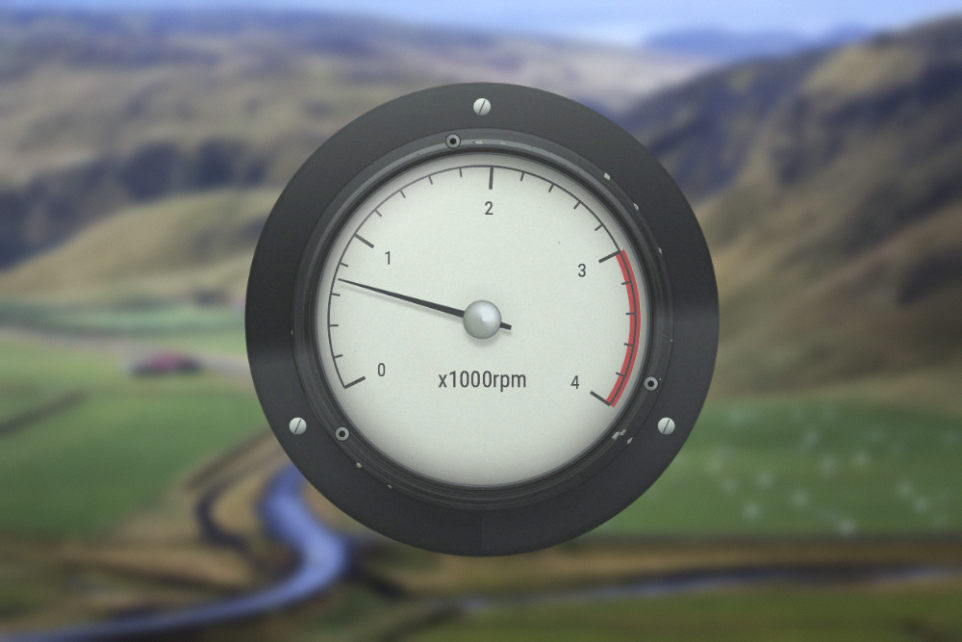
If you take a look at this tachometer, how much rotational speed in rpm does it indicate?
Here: 700 rpm
